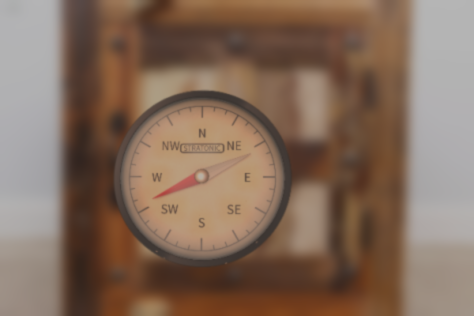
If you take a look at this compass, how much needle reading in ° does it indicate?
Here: 245 °
